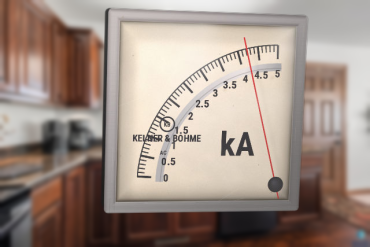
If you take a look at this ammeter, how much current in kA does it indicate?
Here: 4.2 kA
